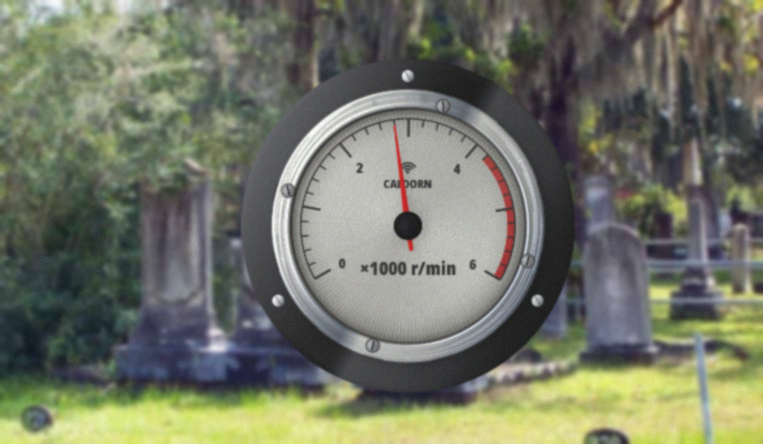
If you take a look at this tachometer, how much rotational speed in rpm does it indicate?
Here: 2800 rpm
